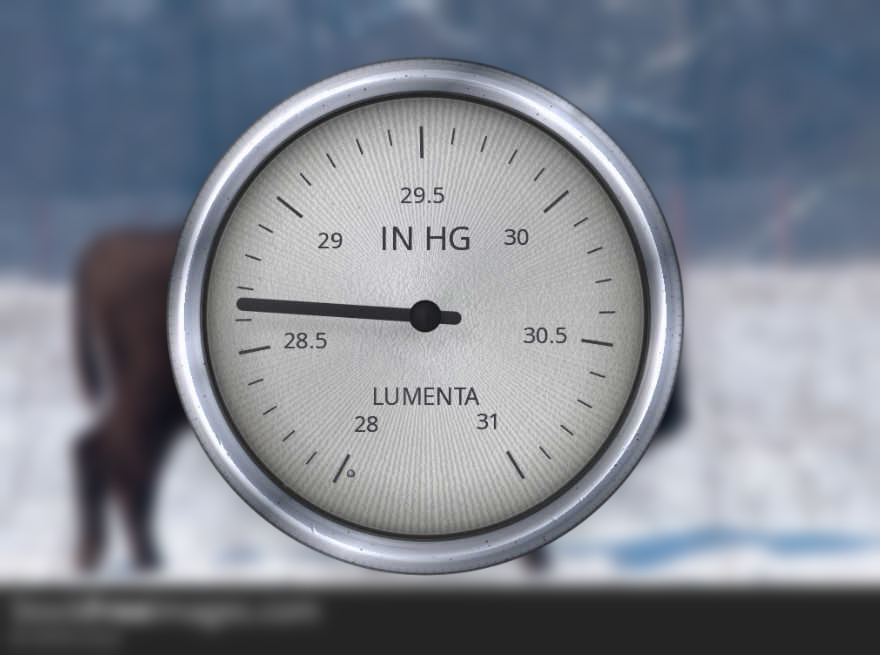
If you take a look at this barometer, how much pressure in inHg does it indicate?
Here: 28.65 inHg
